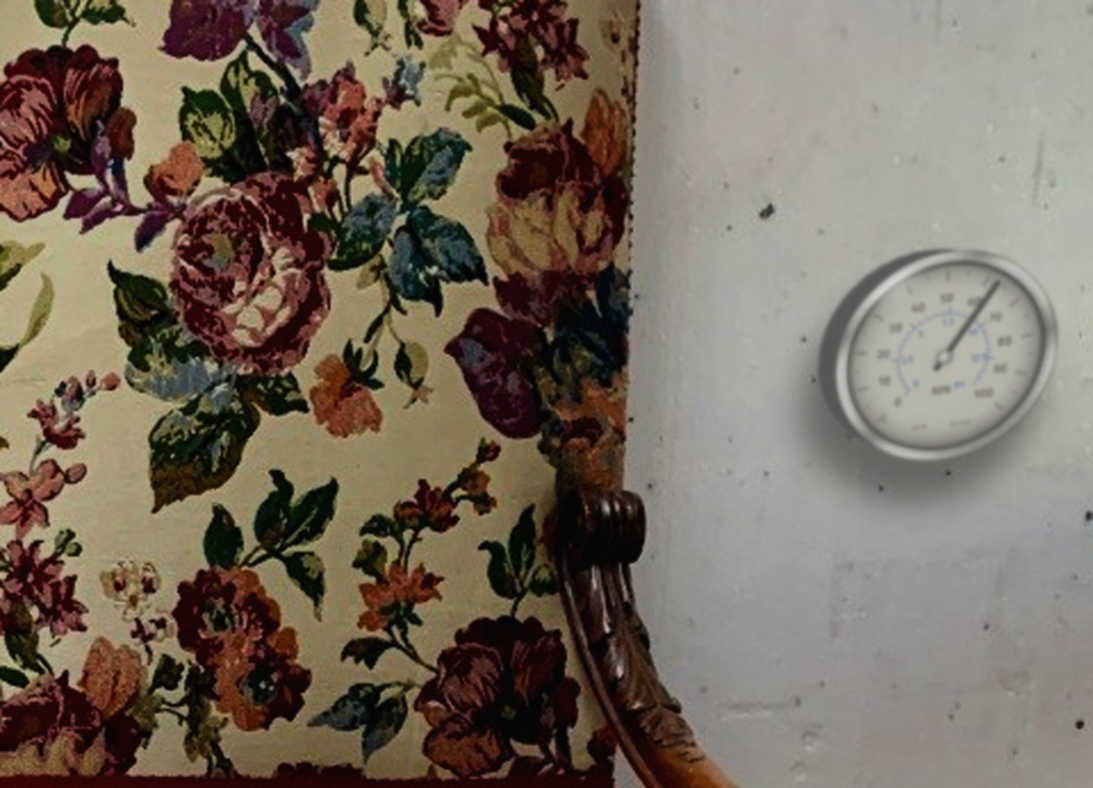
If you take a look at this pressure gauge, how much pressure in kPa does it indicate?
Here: 62.5 kPa
